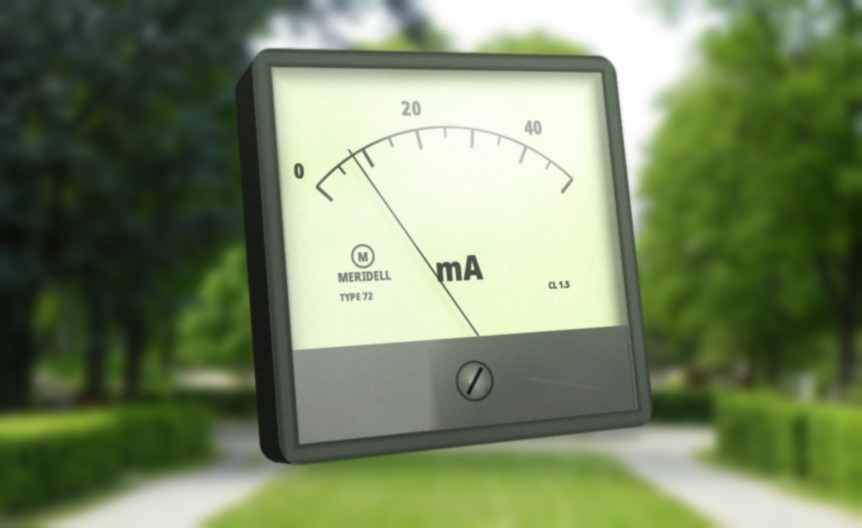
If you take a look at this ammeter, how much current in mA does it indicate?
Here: 7.5 mA
